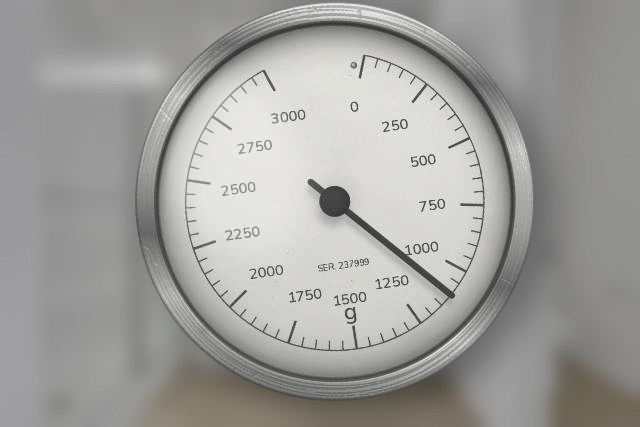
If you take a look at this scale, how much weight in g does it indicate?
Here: 1100 g
